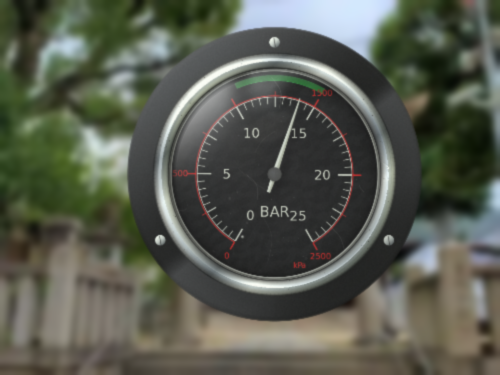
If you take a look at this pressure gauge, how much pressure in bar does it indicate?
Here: 14 bar
